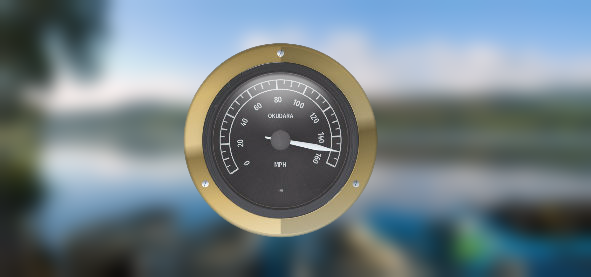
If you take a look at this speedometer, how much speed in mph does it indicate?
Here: 150 mph
